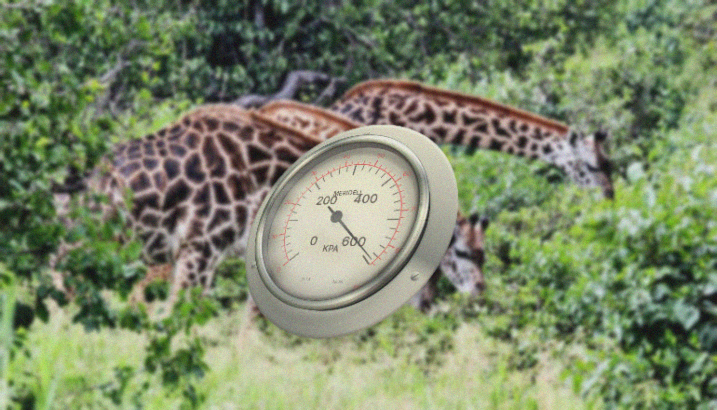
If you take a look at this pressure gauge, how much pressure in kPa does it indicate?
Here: 590 kPa
